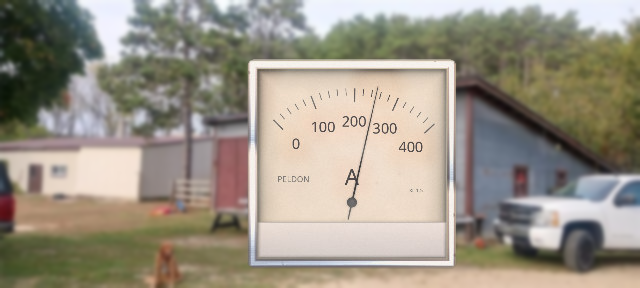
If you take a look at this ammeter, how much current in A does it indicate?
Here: 250 A
